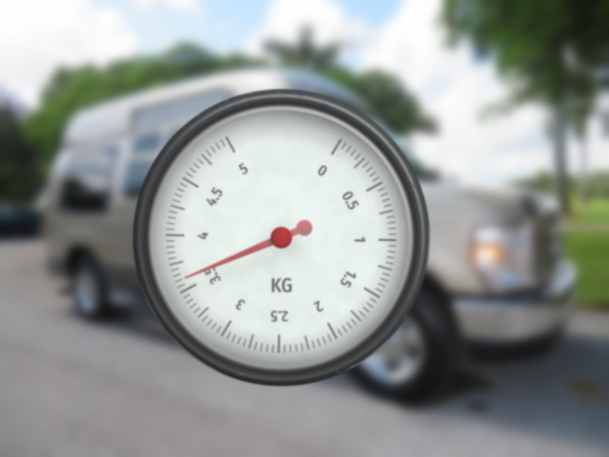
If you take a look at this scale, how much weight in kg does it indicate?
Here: 3.6 kg
